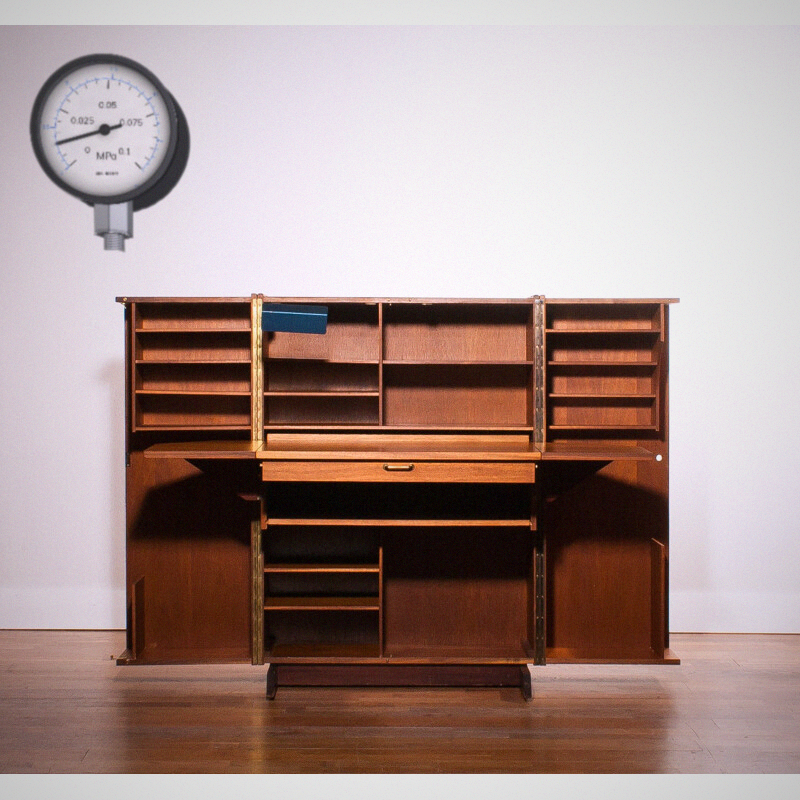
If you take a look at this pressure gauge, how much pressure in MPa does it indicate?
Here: 0.01 MPa
